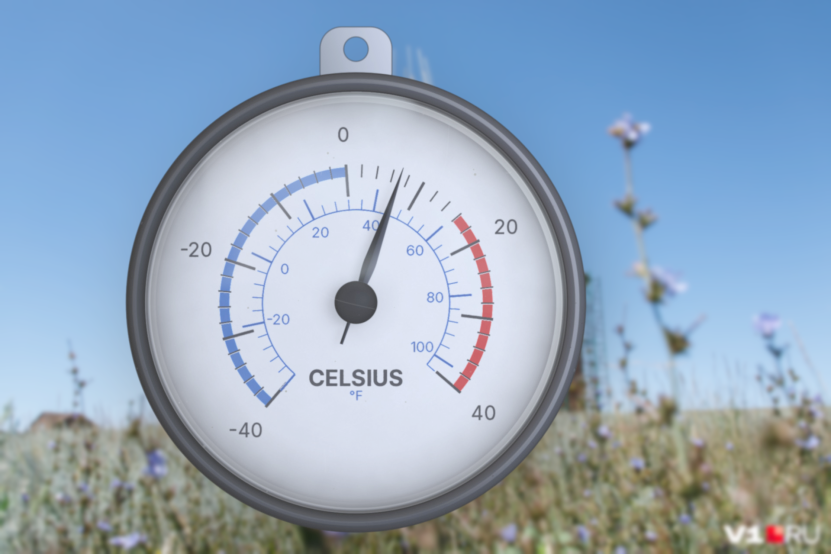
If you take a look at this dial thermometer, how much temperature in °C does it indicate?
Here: 7 °C
